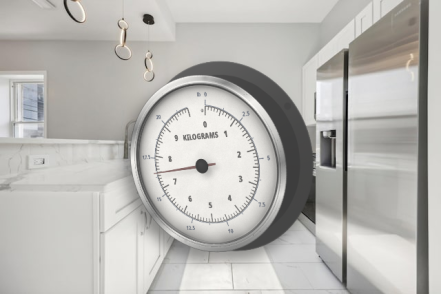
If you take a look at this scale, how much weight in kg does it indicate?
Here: 7.5 kg
